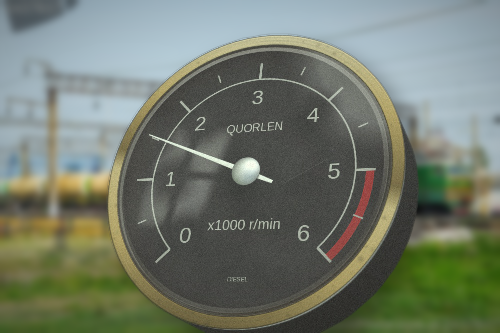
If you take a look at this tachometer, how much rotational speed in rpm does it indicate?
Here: 1500 rpm
